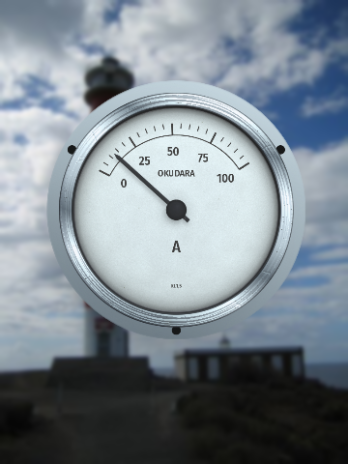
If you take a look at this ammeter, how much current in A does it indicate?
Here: 12.5 A
